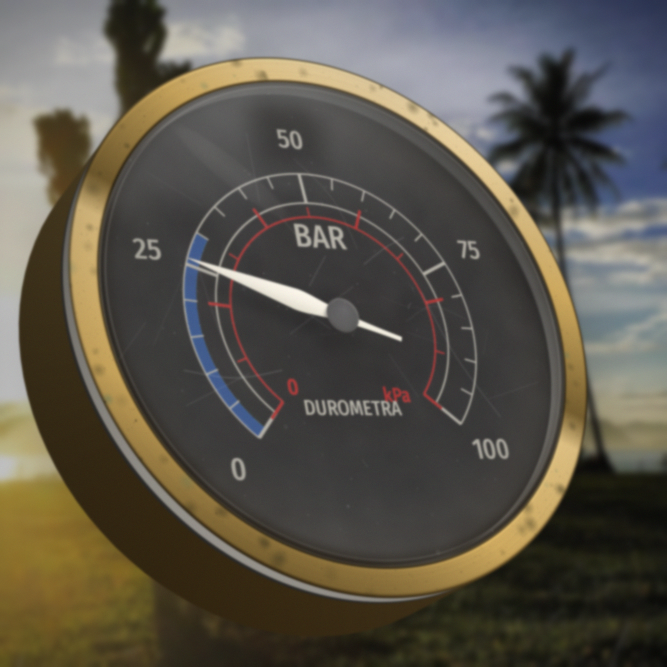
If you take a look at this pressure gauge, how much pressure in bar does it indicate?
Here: 25 bar
